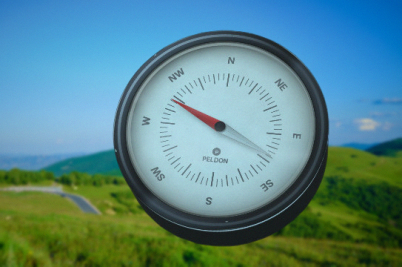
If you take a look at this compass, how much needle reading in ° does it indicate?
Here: 295 °
